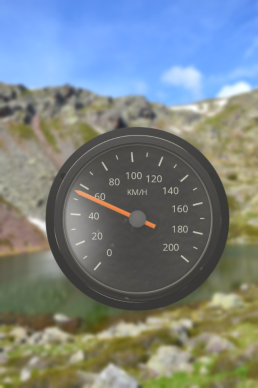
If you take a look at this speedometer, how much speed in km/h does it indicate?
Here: 55 km/h
